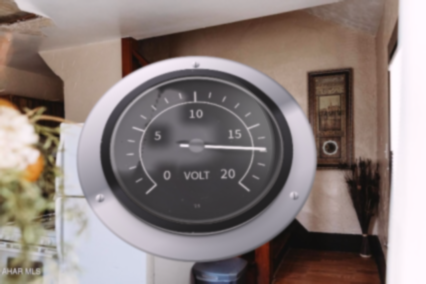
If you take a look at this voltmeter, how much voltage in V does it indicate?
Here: 17 V
